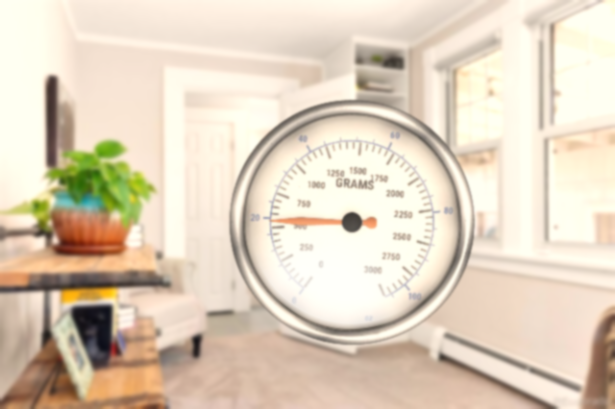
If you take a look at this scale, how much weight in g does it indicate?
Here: 550 g
